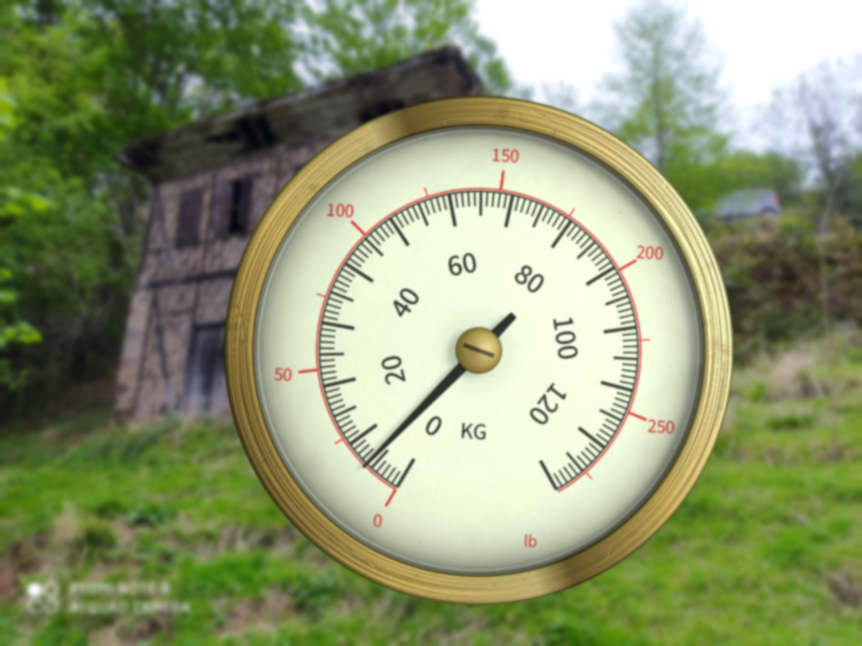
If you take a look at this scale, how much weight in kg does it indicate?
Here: 6 kg
